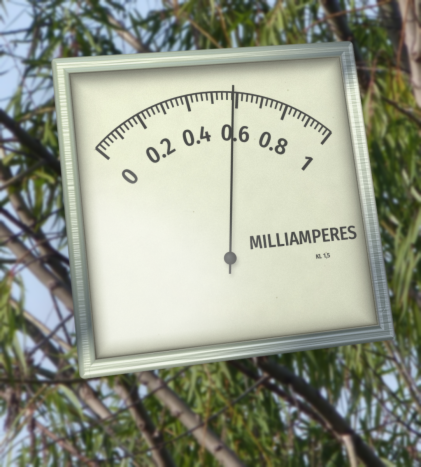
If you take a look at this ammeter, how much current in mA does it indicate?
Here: 0.58 mA
